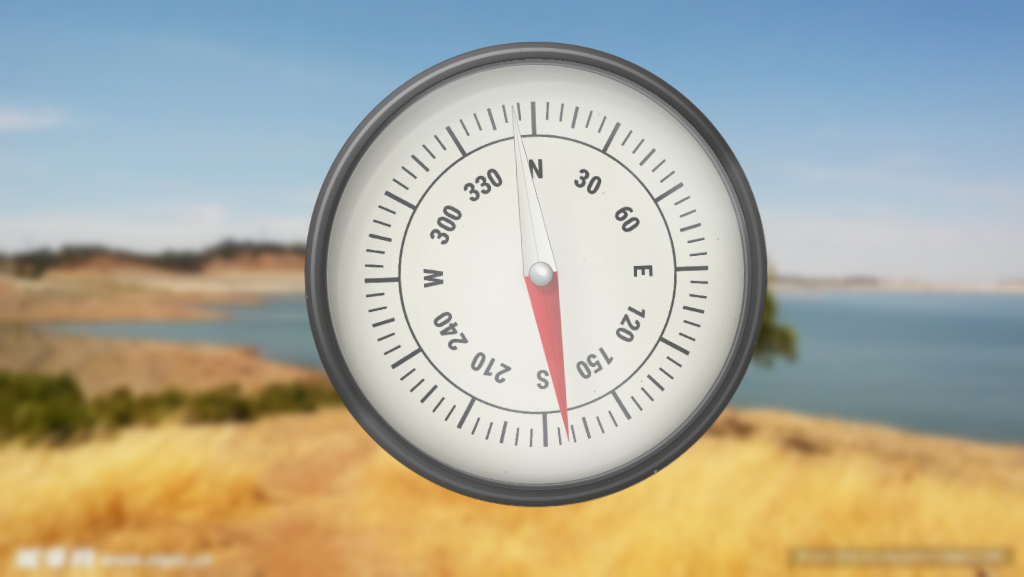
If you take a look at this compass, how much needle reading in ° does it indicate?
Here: 172.5 °
